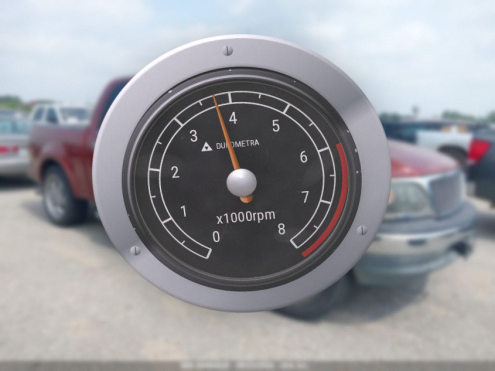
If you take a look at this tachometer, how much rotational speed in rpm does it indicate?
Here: 3750 rpm
